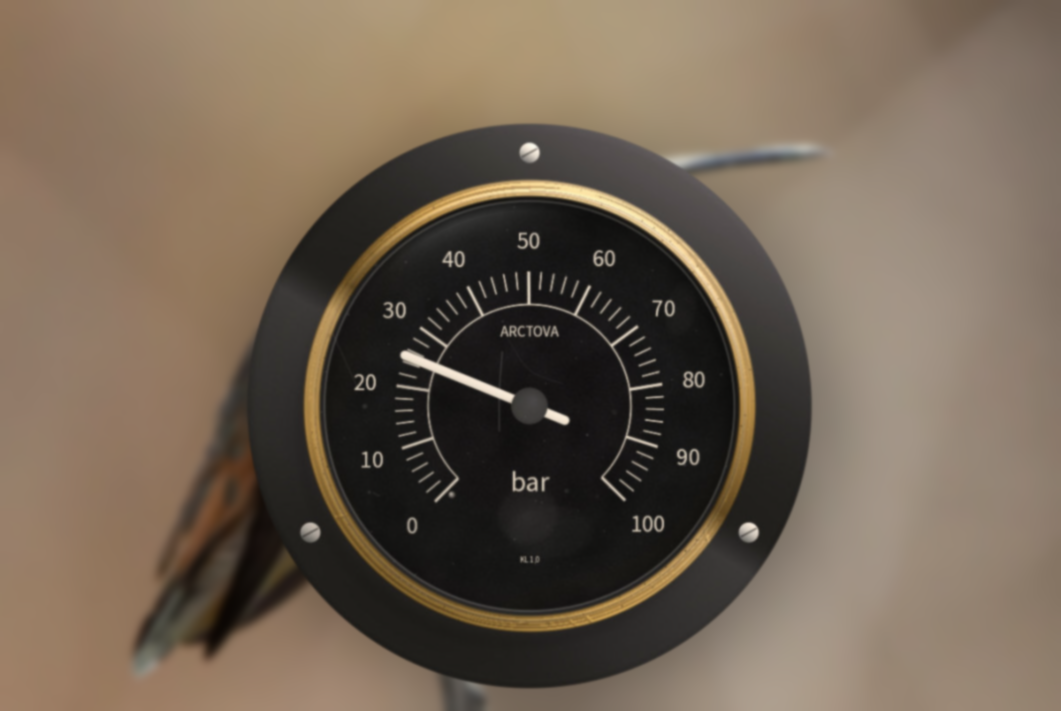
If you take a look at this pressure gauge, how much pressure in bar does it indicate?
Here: 25 bar
